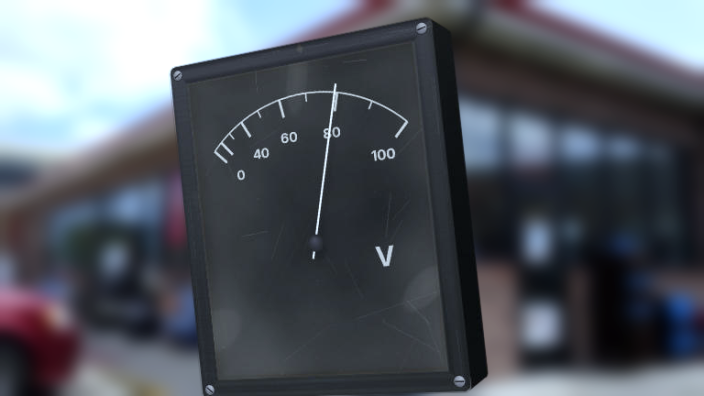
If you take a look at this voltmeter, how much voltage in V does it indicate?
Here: 80 V
